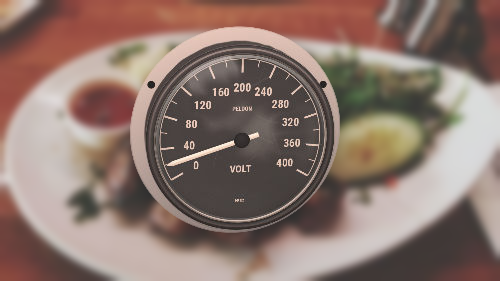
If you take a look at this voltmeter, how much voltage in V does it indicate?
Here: 20 V
